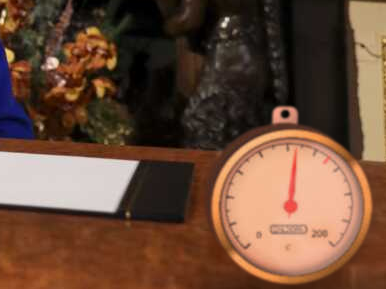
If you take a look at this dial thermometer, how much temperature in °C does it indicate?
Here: 105 °C
